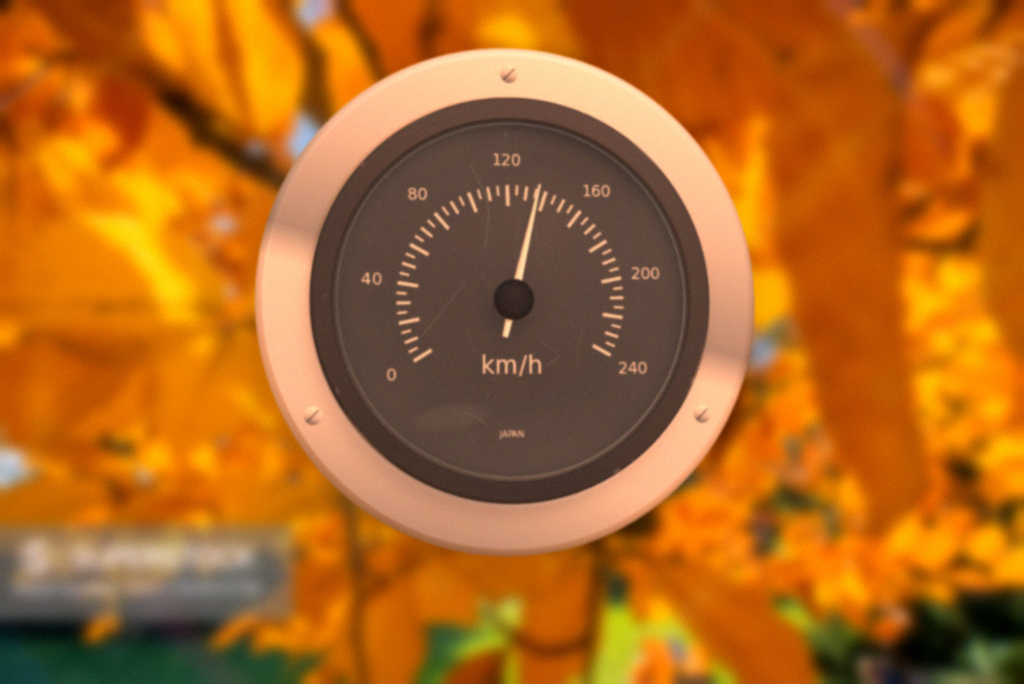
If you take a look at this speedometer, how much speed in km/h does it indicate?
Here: 135 km/h
